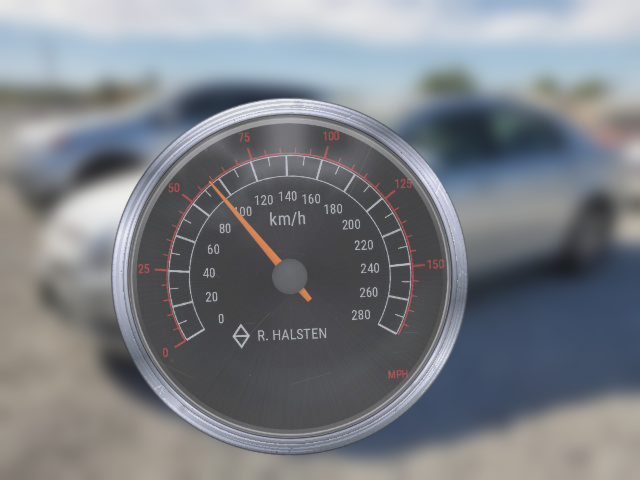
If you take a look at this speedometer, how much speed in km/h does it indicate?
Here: 95 km/h
